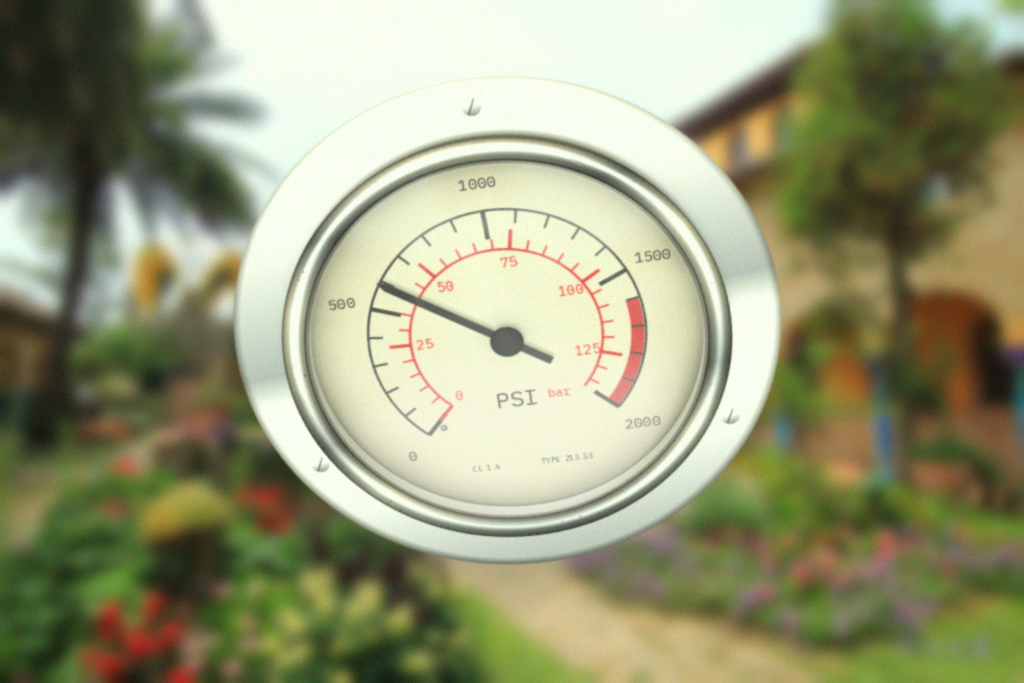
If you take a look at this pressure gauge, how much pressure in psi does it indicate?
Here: 600 psi
